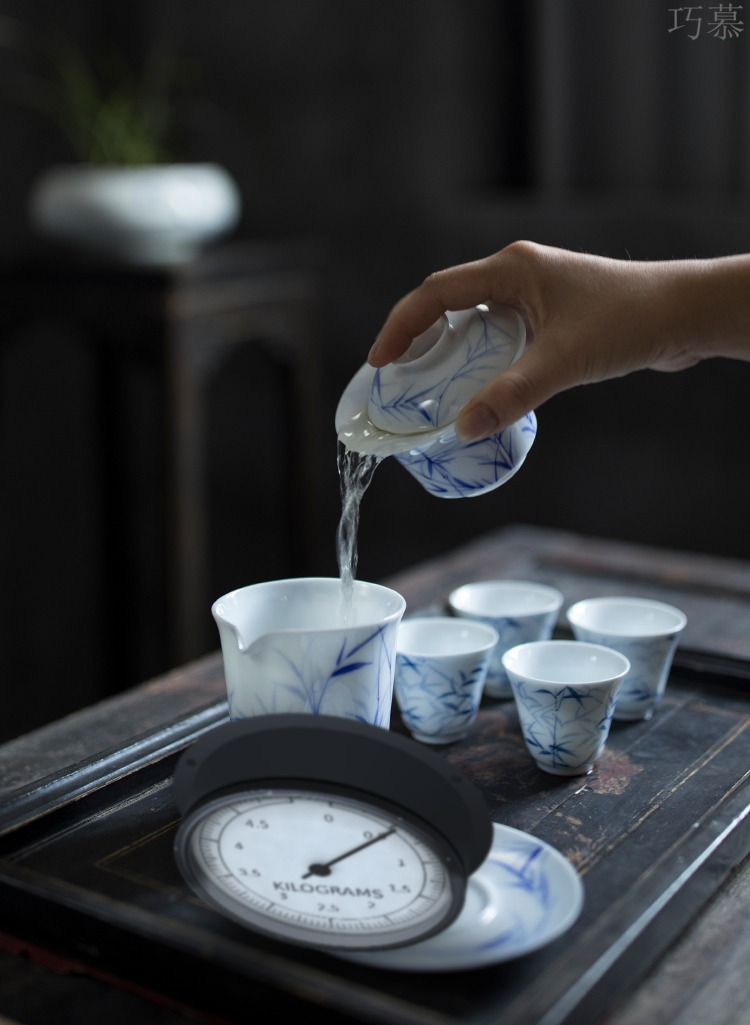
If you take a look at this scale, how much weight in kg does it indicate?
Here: 0.5 kg
